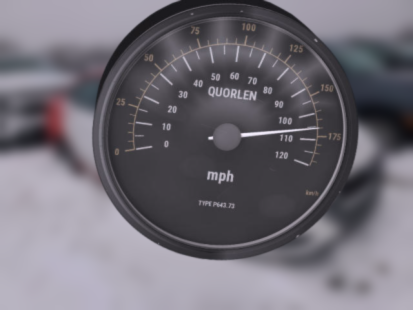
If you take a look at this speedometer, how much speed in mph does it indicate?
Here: 105 mph
